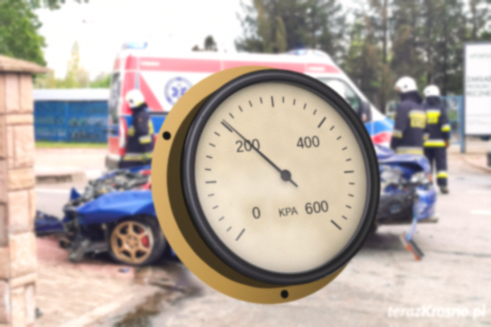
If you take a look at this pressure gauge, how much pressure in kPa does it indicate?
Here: 200 kPa
